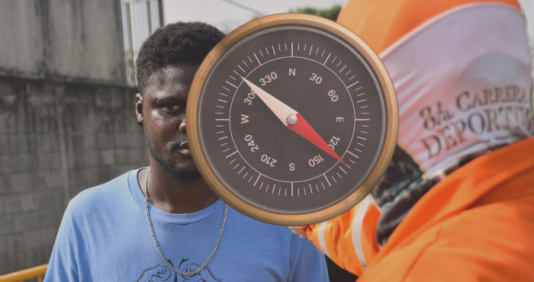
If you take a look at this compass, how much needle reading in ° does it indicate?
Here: 130 °
